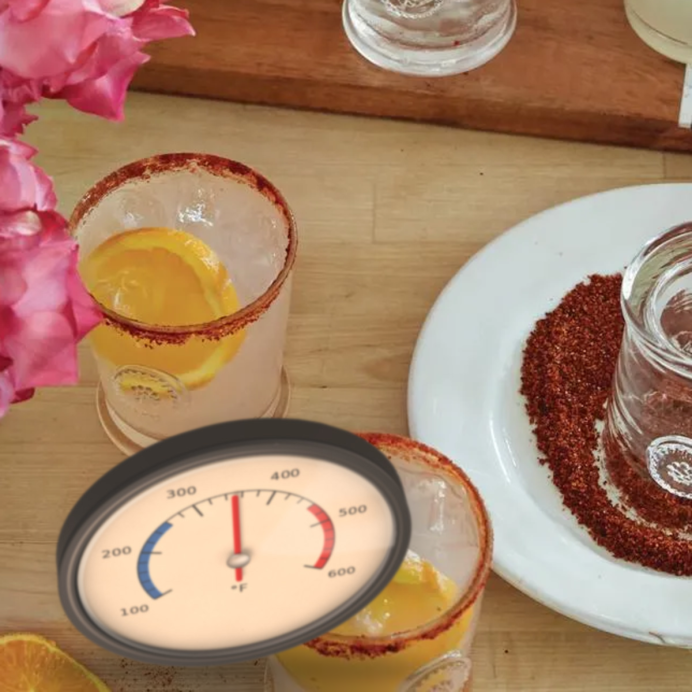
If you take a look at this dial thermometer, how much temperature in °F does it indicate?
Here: 350 °F
